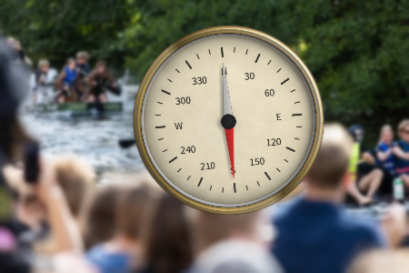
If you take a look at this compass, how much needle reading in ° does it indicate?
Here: 180 °
